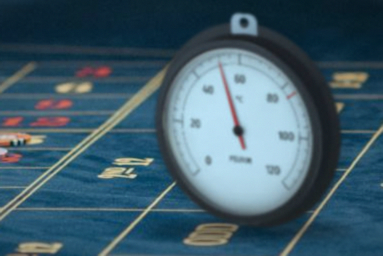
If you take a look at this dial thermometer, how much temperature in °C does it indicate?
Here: 52 °C
